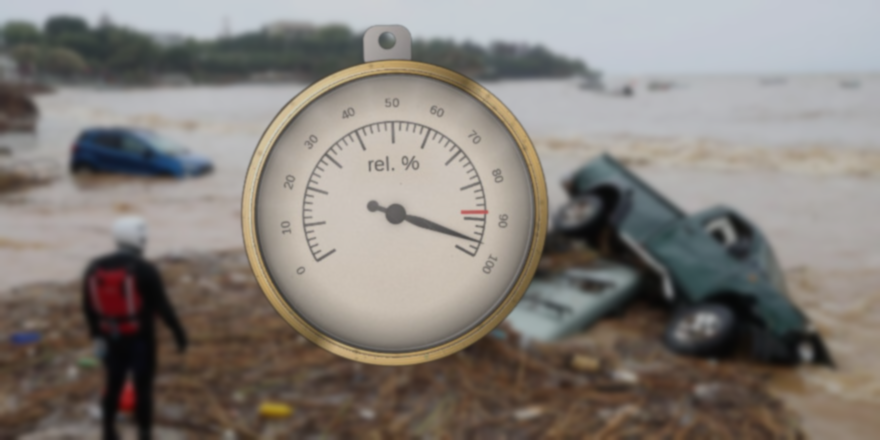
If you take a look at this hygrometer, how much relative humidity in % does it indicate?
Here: 96 %
